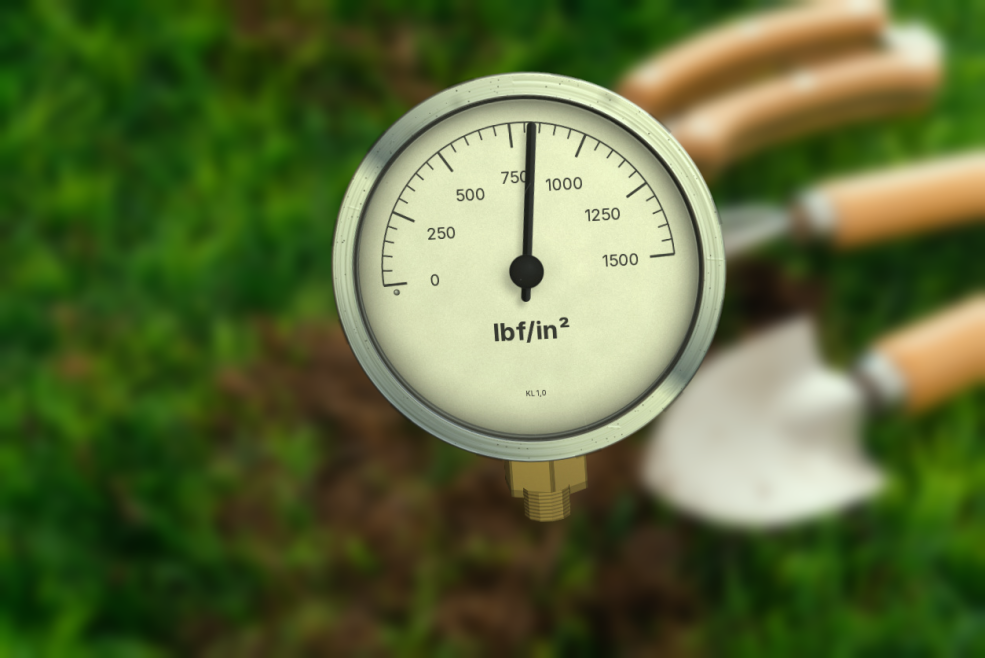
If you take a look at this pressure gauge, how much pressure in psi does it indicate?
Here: 825 psi
